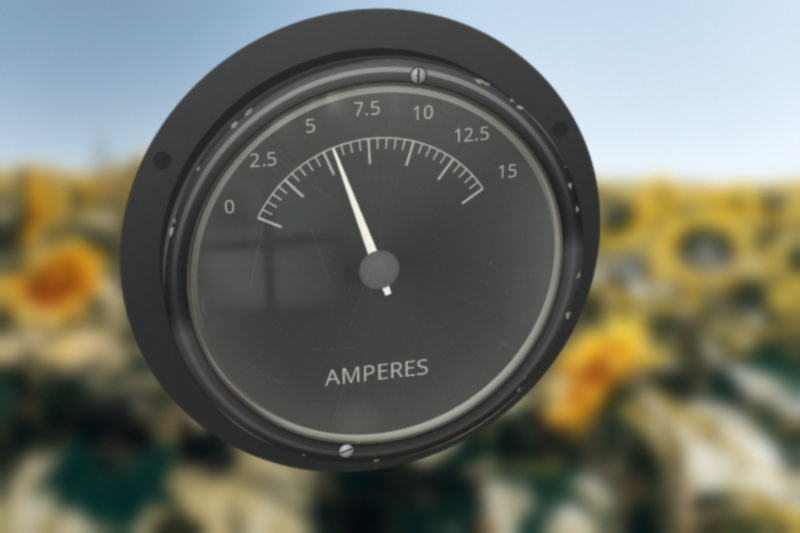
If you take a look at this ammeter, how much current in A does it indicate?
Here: 5.5 A
